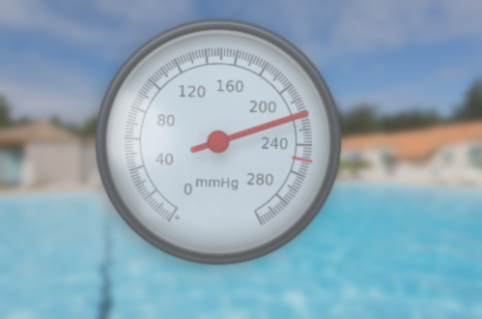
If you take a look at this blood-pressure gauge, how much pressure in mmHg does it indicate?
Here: 220 mmHg
